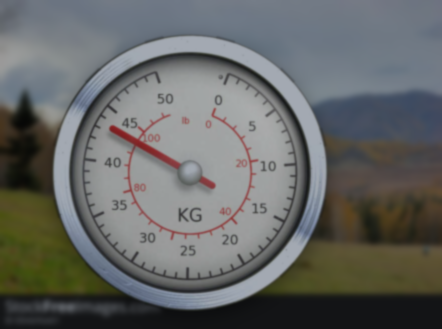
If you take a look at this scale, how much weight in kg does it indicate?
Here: 43.5 kg
